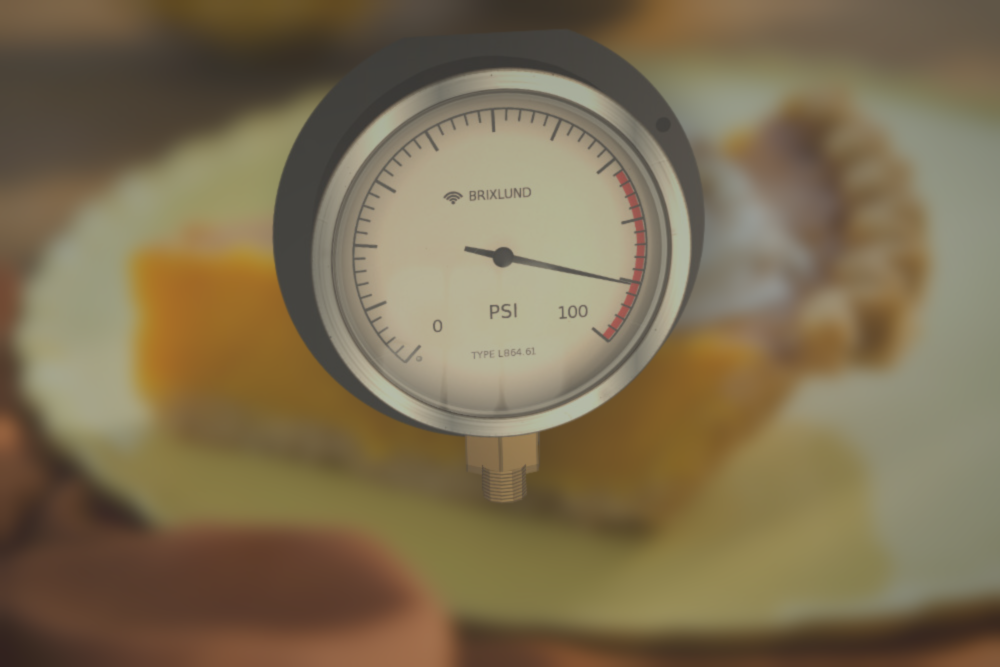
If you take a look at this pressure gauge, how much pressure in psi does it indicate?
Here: 90 psi
